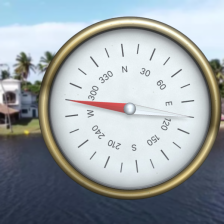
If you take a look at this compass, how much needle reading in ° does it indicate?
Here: 285 °
